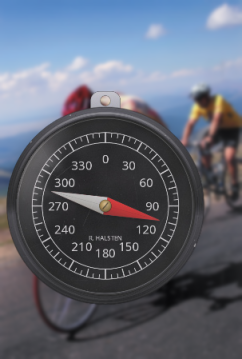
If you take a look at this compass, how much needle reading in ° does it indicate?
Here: 105 °
